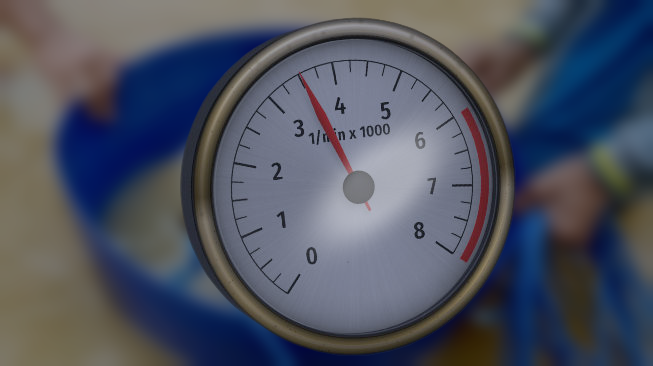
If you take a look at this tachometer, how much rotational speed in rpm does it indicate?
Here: 3500 rpm
